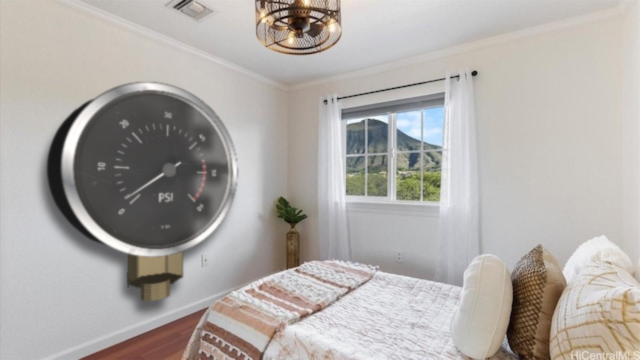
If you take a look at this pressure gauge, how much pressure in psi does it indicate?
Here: 2 psi
